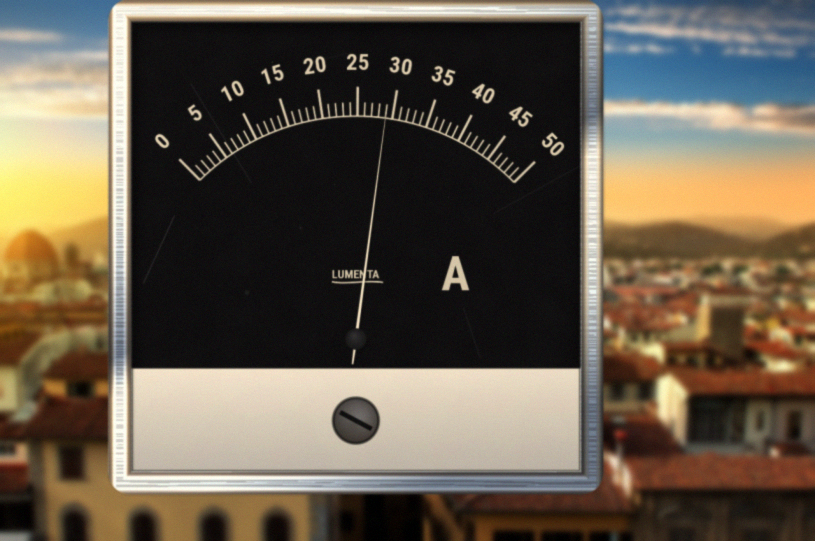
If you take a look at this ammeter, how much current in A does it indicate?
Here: 29 A
